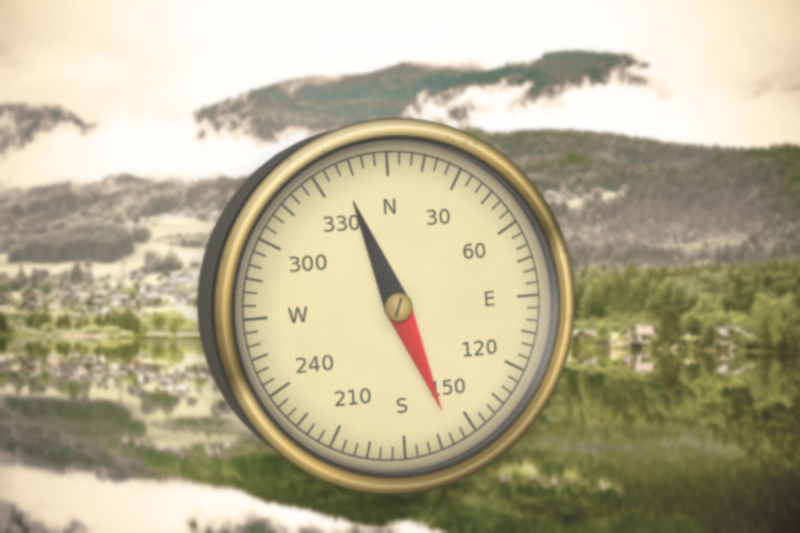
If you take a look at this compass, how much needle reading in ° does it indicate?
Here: 160 °
